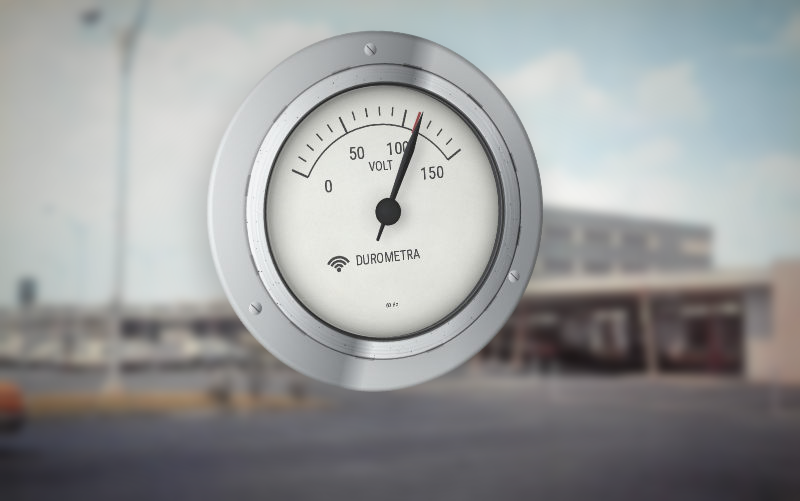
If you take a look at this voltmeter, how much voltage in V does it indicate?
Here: 110 V
